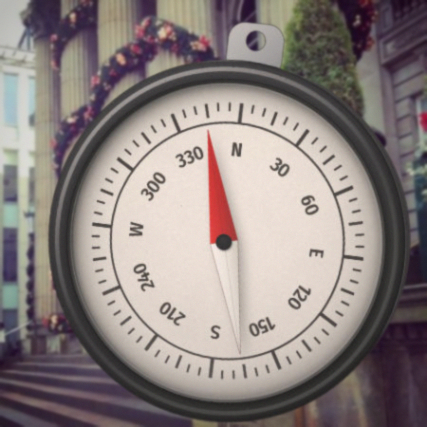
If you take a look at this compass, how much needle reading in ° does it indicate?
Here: 345 °
